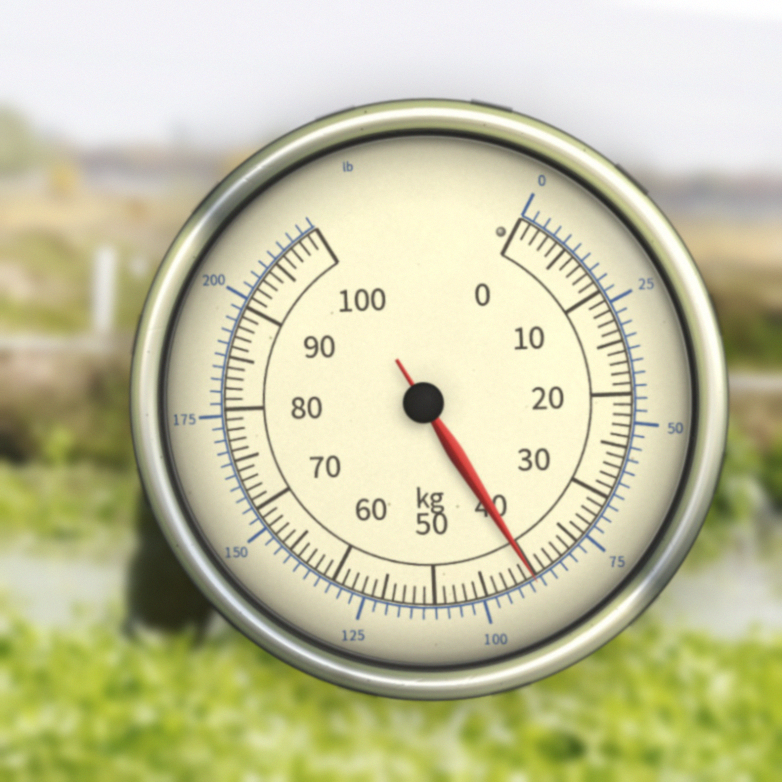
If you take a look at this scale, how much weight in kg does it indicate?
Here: 40 kg
